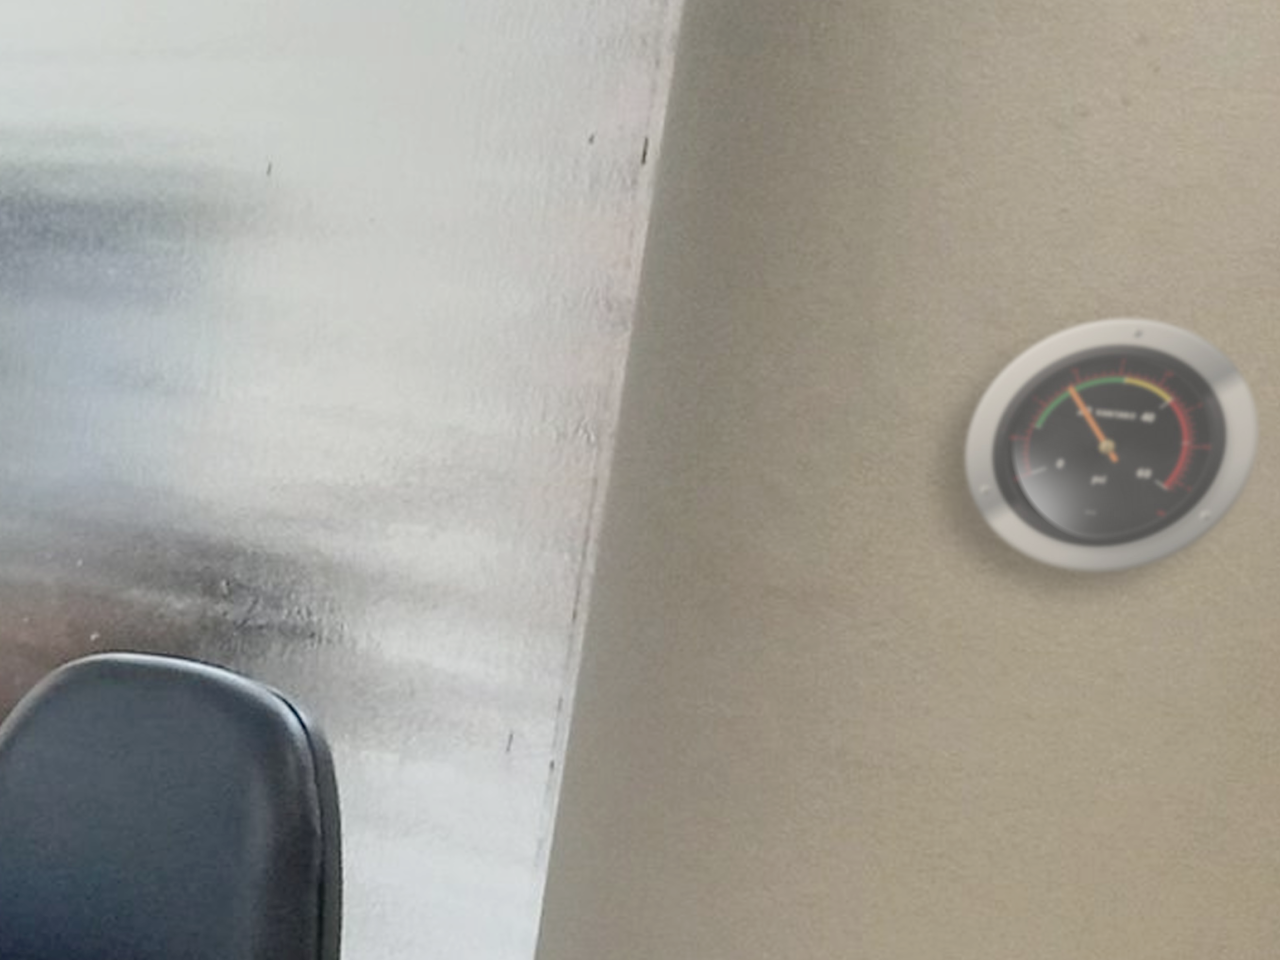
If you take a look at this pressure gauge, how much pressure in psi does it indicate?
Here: 20 psi
